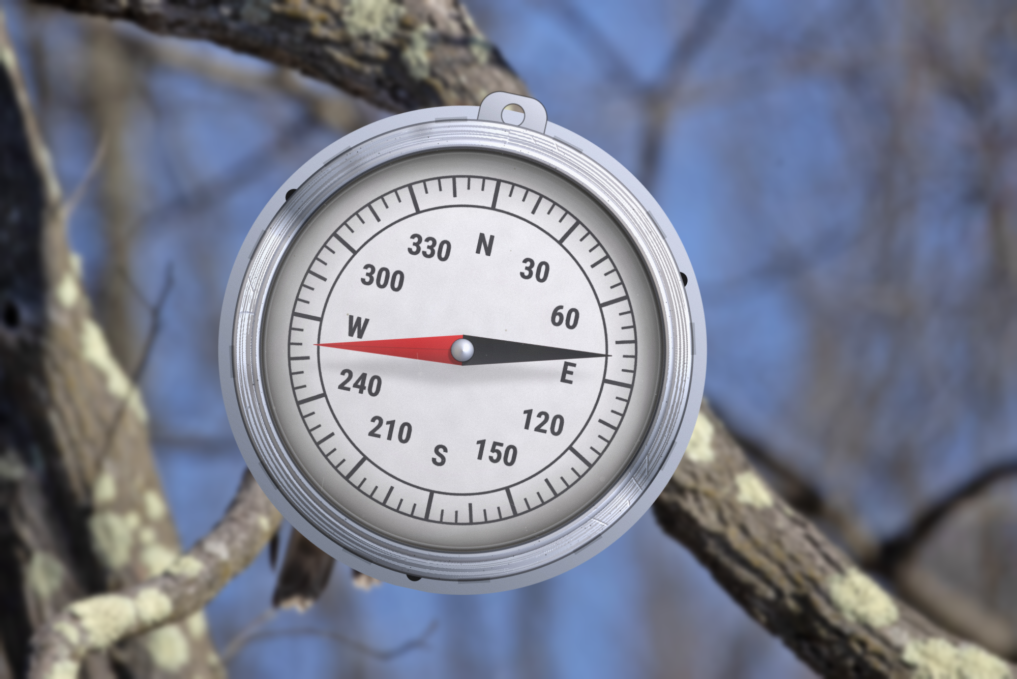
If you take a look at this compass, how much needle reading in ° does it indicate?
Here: 260 °
